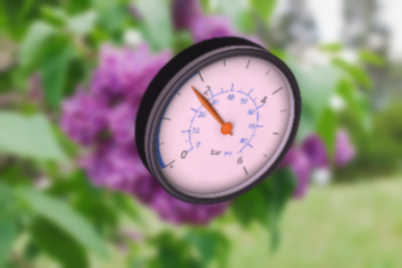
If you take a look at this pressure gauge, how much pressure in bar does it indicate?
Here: 1.75 bar
